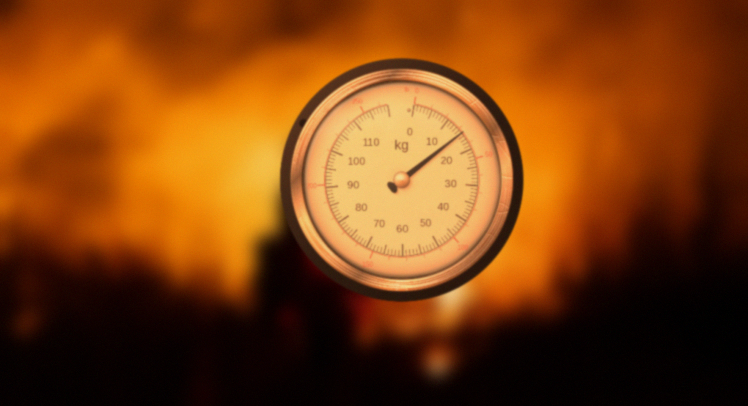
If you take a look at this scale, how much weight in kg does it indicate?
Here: 15 kg
